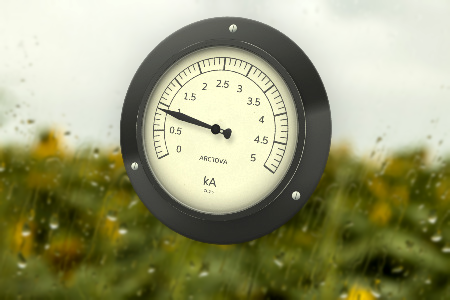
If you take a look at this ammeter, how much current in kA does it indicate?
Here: 0.9 kA
